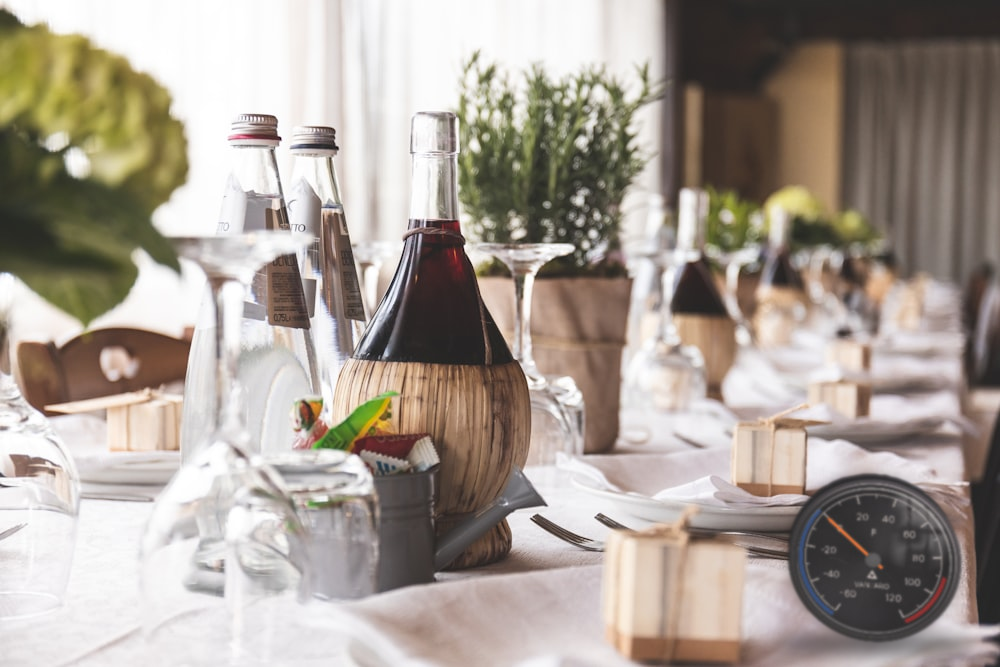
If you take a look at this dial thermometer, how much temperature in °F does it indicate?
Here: 0 °F
